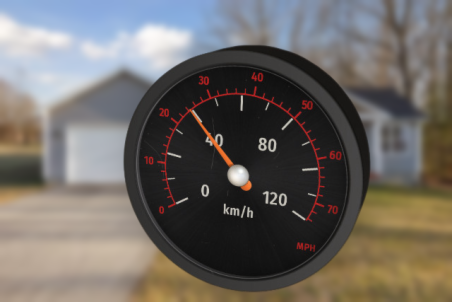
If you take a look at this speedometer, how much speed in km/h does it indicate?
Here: 40 km/h
